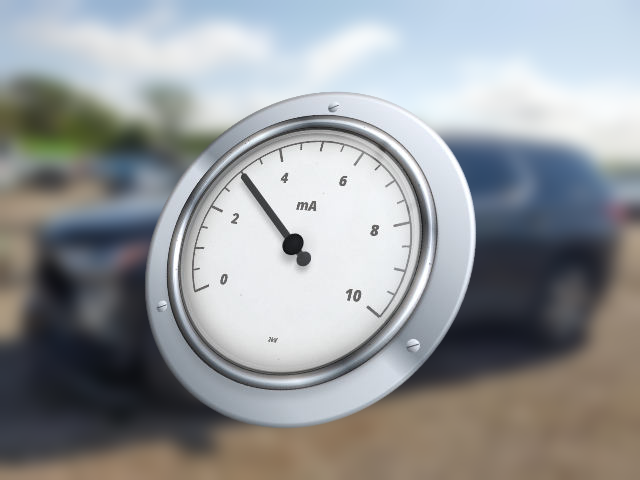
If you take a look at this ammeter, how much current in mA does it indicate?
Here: 3 mA
